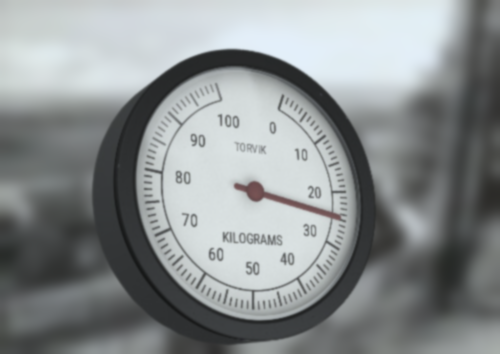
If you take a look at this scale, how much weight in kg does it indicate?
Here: 25 kg
